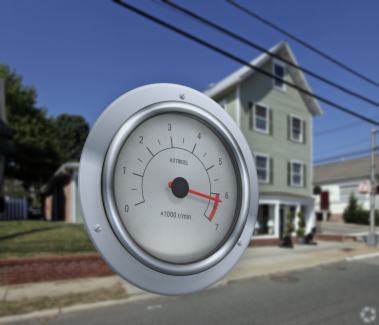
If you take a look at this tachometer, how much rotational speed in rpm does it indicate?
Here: 6250 rpm
